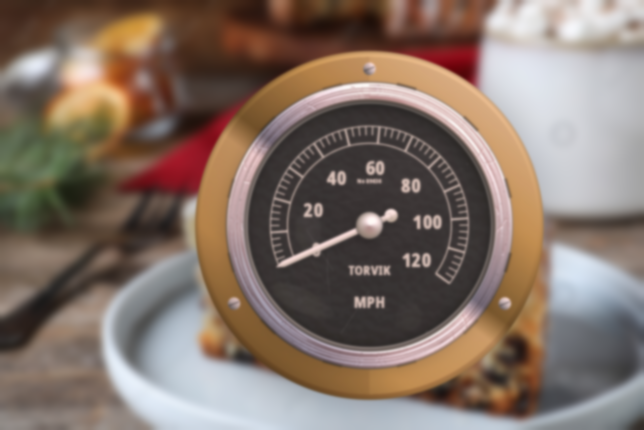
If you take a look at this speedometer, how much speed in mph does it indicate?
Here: 0 mph
